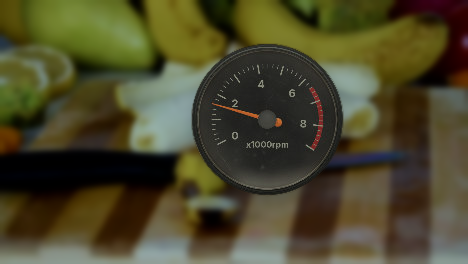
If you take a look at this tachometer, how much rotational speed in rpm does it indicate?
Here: 1600 rpm
